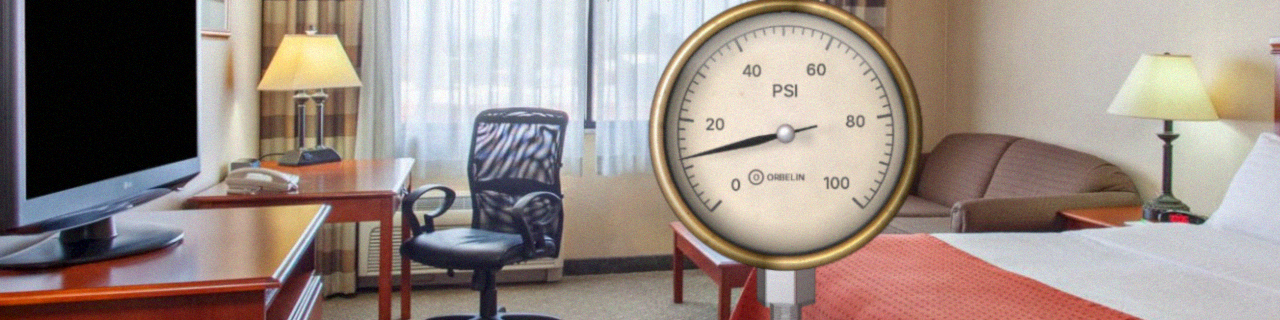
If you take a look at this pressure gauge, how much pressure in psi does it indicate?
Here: 12 psi
